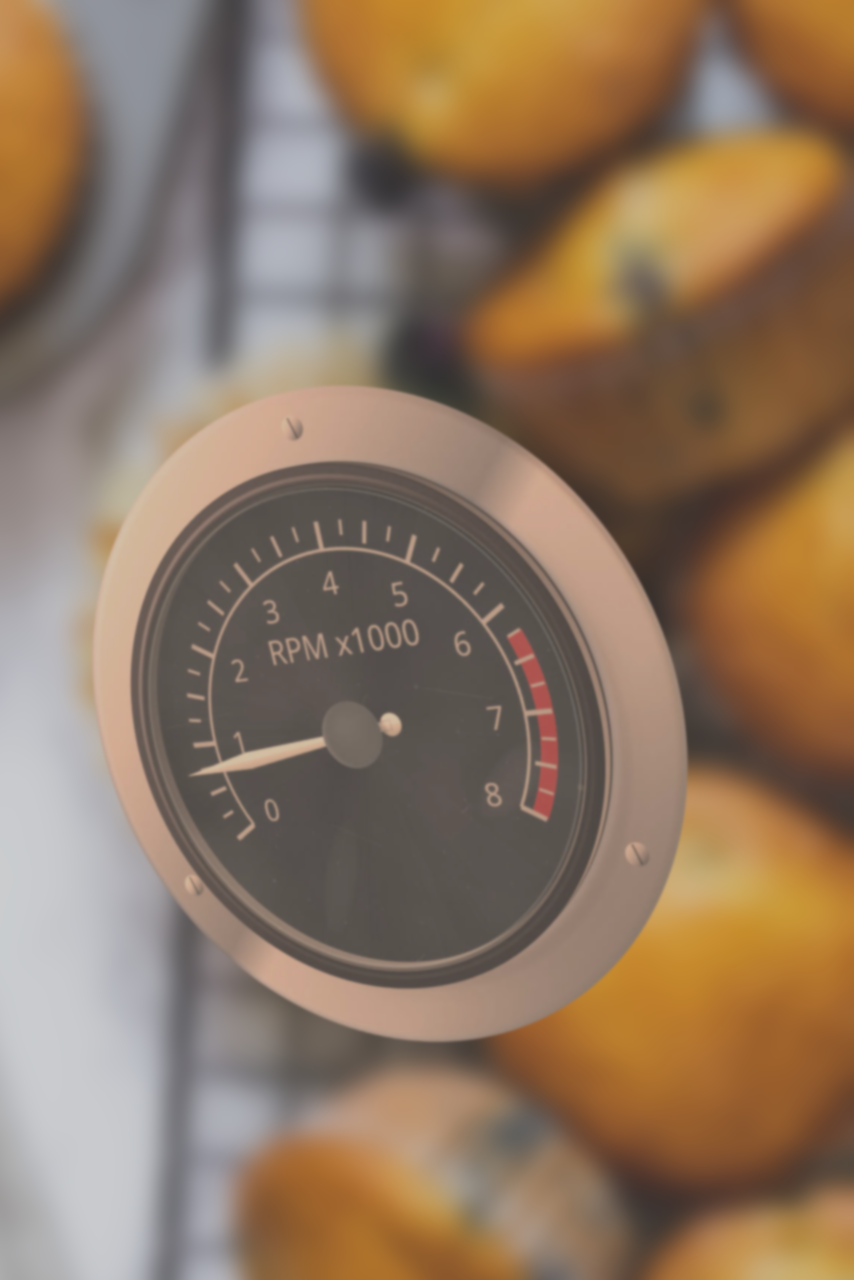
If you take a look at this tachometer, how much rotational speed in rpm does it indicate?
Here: 750 rpm
